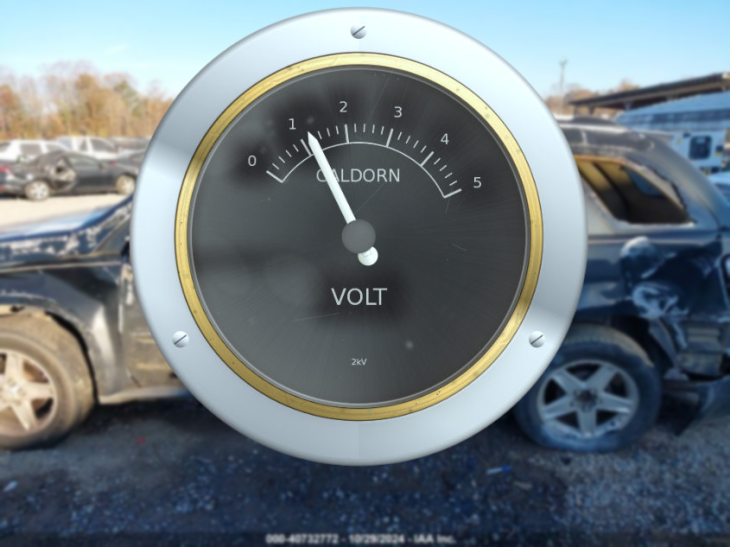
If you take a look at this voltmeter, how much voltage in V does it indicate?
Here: 1.2 V
